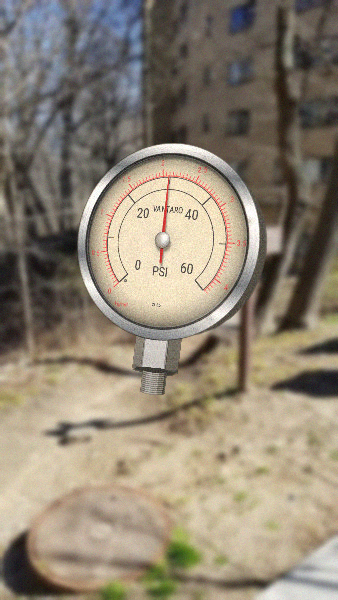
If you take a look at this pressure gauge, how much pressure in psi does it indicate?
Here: 30 psi
